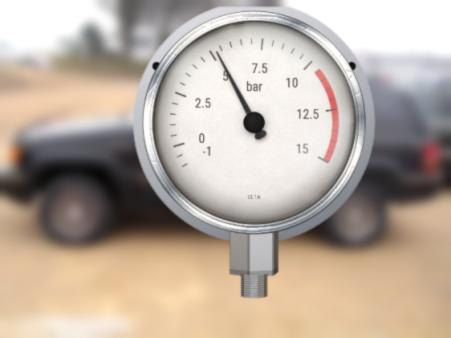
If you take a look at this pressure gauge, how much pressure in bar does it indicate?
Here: 5.25 bar
